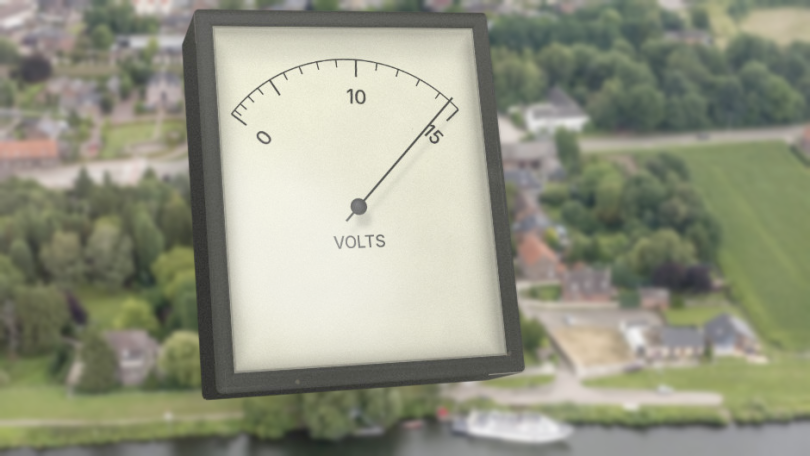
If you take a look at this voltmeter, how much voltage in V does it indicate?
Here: 14.5 V
